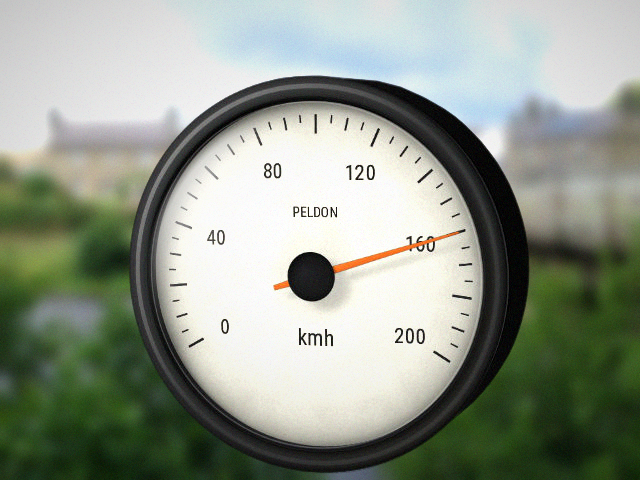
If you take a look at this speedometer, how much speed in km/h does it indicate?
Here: 160 km/h
